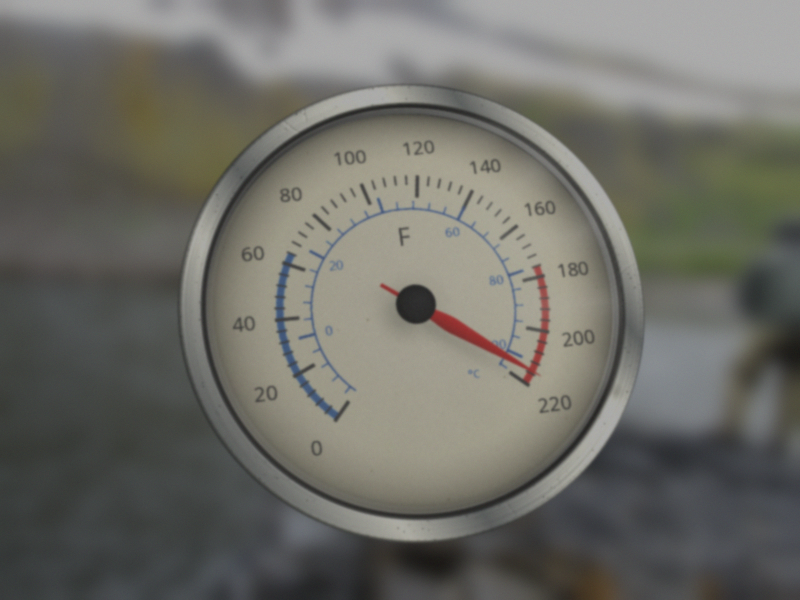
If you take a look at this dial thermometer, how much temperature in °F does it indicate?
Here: 216 °F
